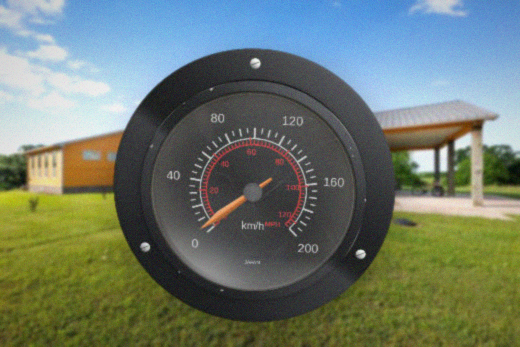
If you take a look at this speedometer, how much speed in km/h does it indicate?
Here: 5 km/h
